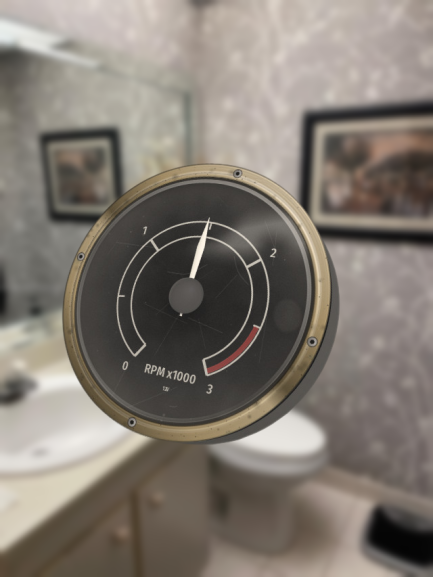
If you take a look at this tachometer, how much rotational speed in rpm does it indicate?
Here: 1500 rpm
